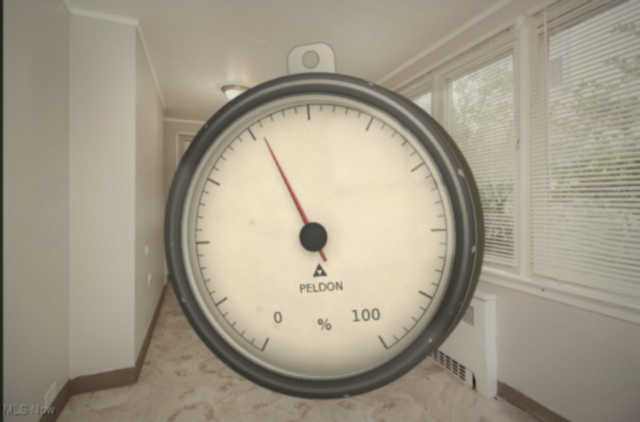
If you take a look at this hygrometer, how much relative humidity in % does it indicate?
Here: 42 %
